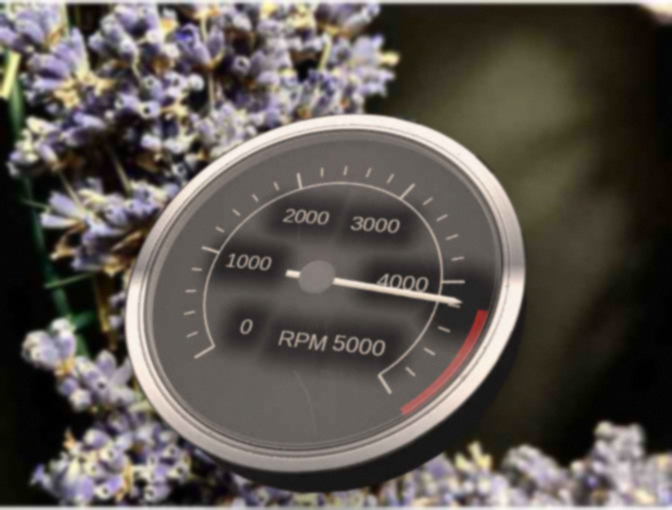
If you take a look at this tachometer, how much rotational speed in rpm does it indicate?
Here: 4200 rpm
